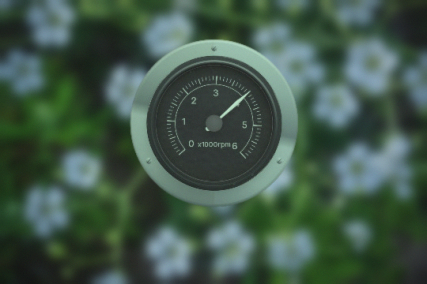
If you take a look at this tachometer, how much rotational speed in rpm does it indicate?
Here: 4000 rpm
